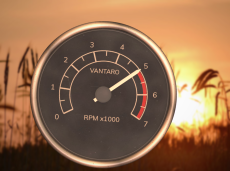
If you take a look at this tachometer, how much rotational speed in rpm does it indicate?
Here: 5000 rpm
